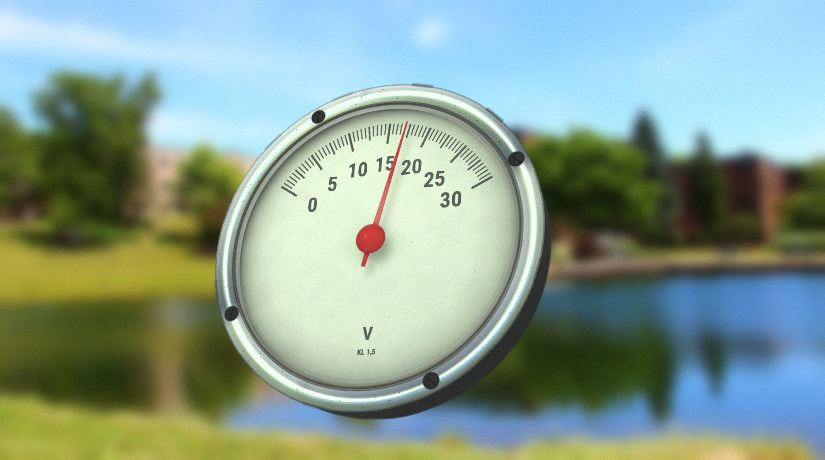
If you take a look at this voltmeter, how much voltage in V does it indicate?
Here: 17.5 V
